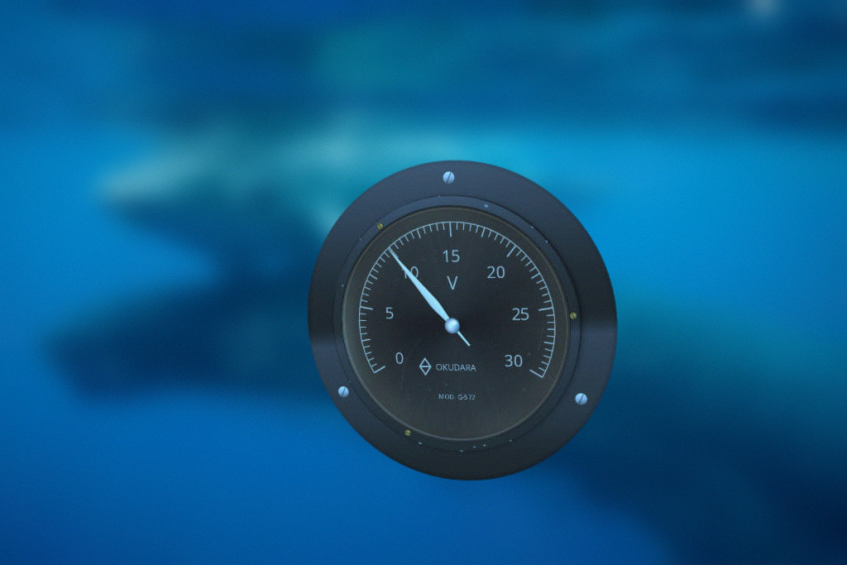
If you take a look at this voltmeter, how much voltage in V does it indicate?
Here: 10 V
